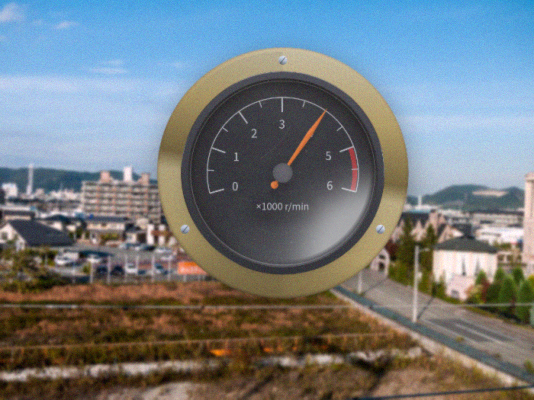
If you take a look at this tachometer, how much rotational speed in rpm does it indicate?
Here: 4000 rpm
